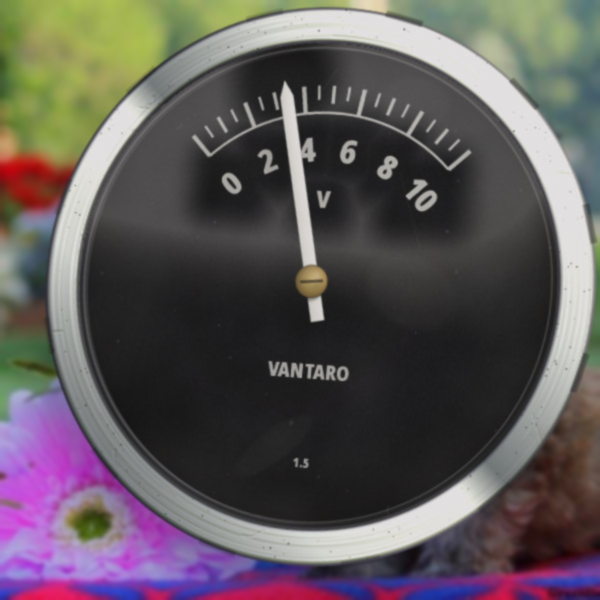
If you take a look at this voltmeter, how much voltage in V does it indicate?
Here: 3.5 V
